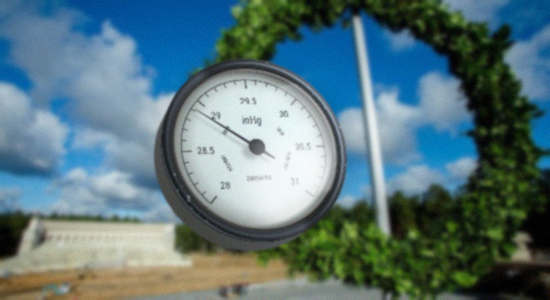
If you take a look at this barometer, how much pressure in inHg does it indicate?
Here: 28.9 inHg
